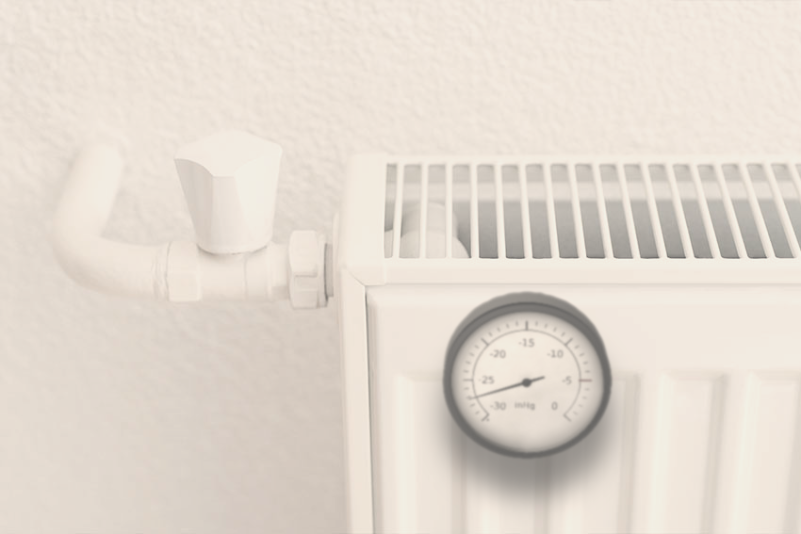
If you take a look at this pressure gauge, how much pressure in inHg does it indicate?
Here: -27 inHg
